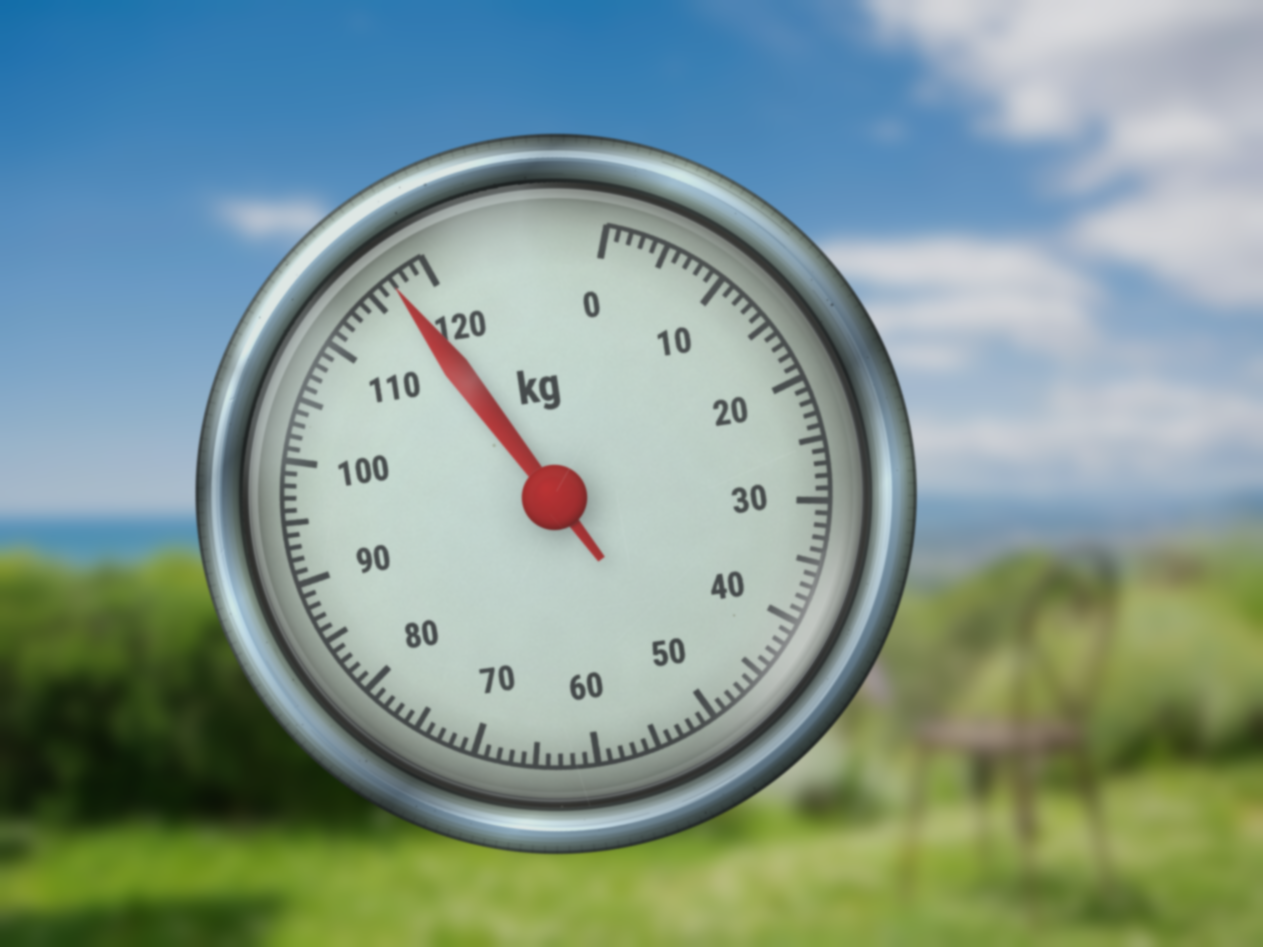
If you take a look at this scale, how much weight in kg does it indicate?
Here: 117 kg
